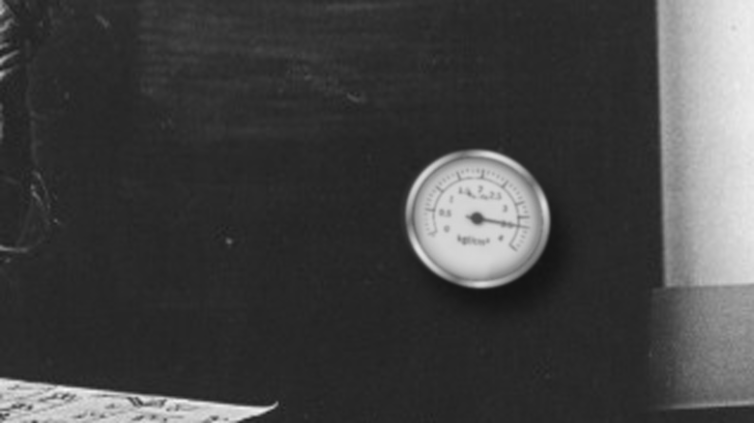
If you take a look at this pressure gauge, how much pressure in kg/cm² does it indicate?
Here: 3.5 kg/cm²
